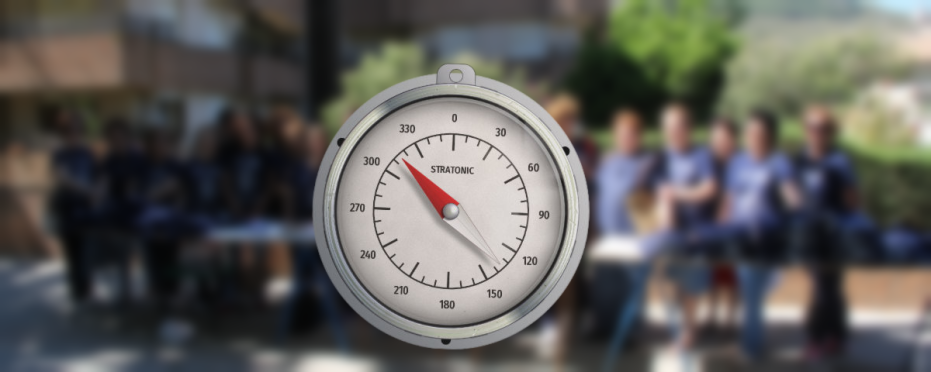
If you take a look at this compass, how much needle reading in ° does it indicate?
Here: 315 °
